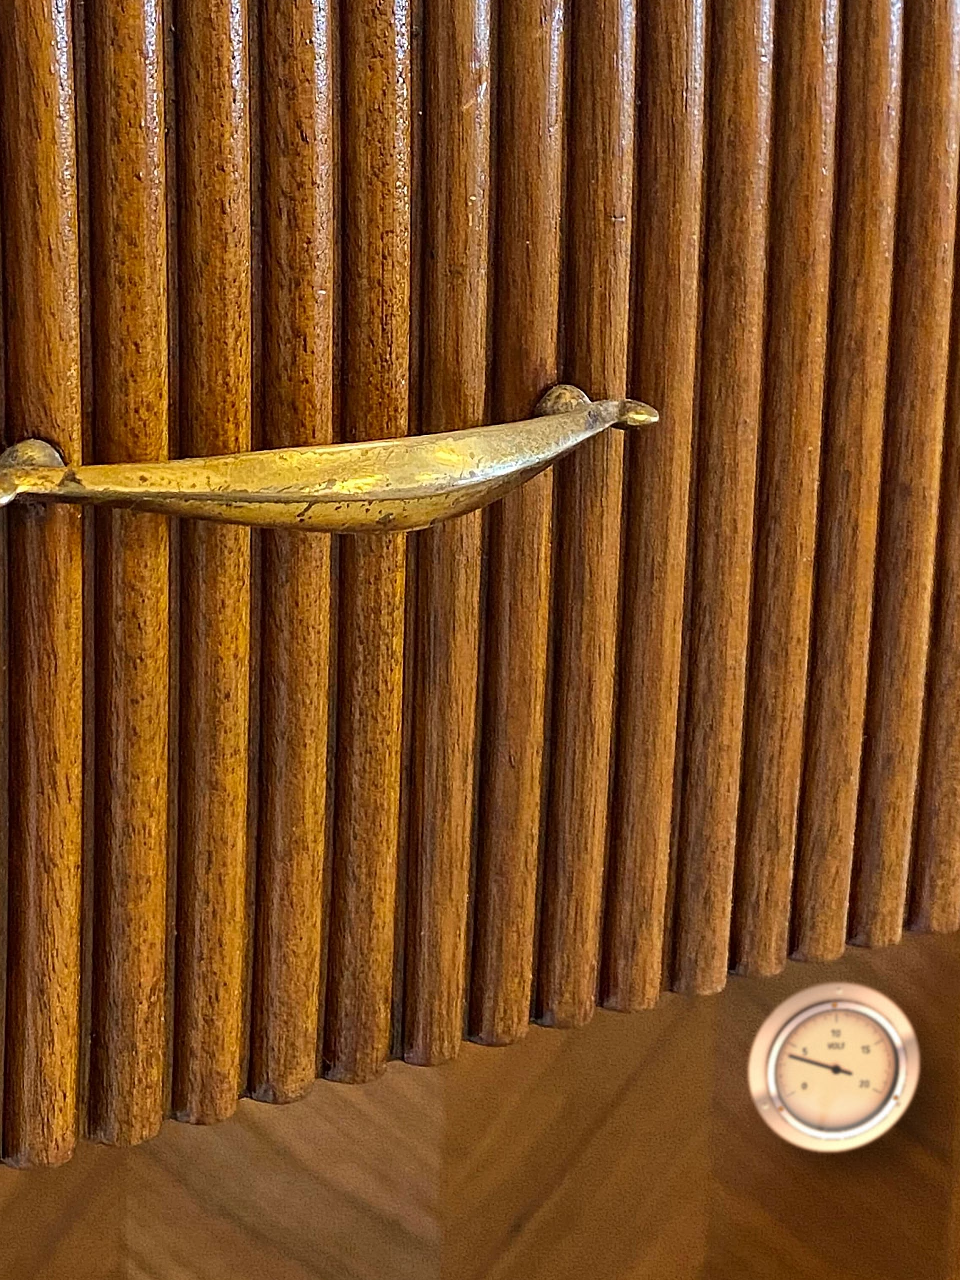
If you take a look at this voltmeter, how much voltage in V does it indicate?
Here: 4 V
